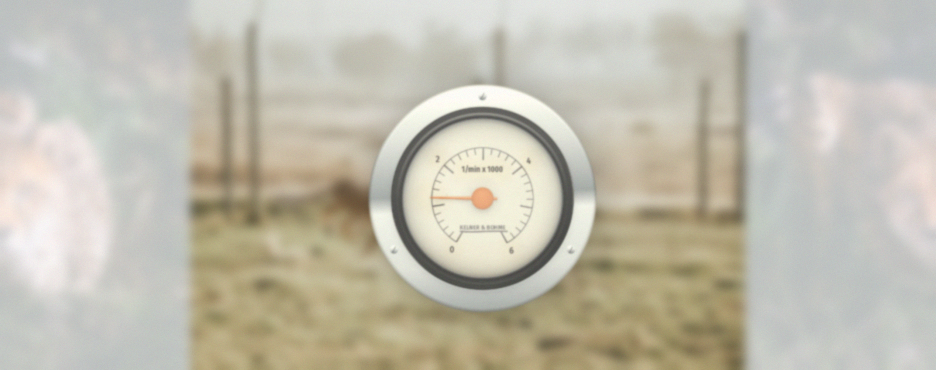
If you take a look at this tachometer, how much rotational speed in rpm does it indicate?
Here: 1200 rpm
